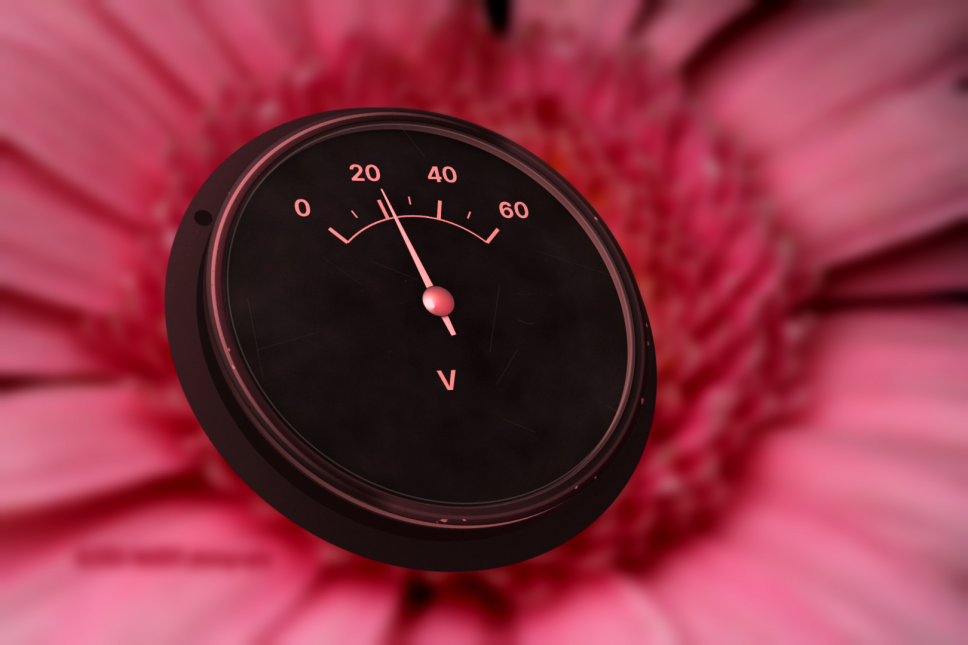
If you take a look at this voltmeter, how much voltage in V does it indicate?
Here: 20 V
